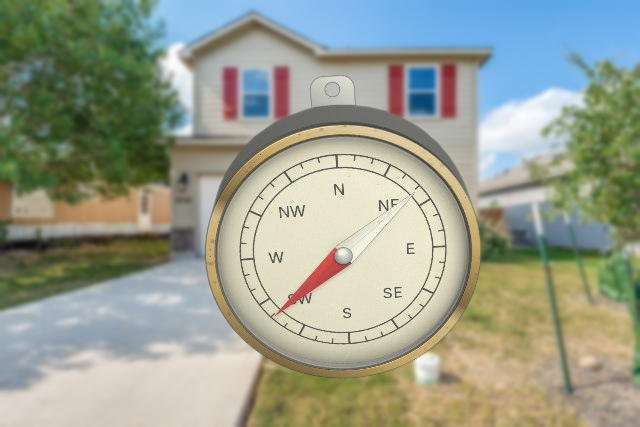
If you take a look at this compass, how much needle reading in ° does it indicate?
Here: 230 °
